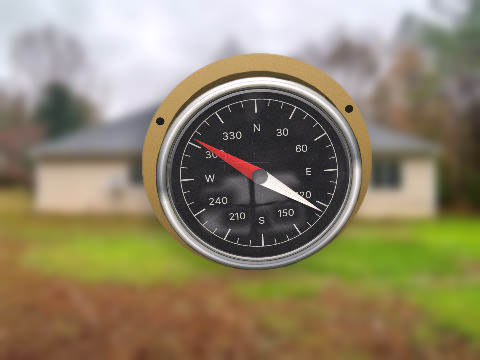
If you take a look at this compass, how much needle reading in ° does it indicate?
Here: 305 °
